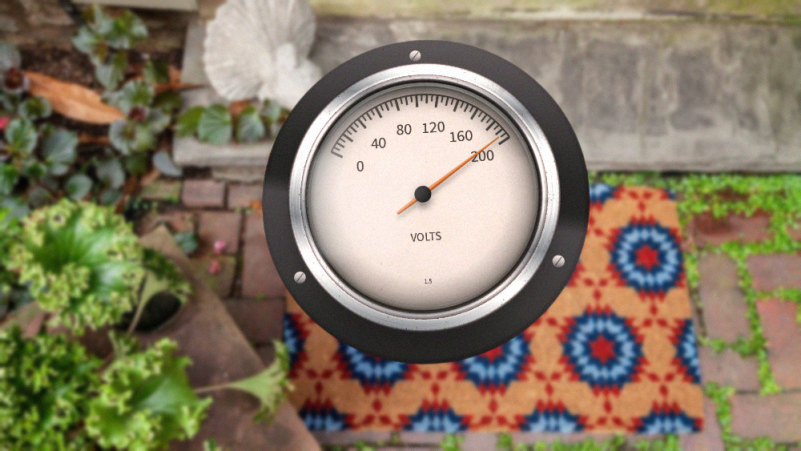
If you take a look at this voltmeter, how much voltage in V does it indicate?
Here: 195 V
